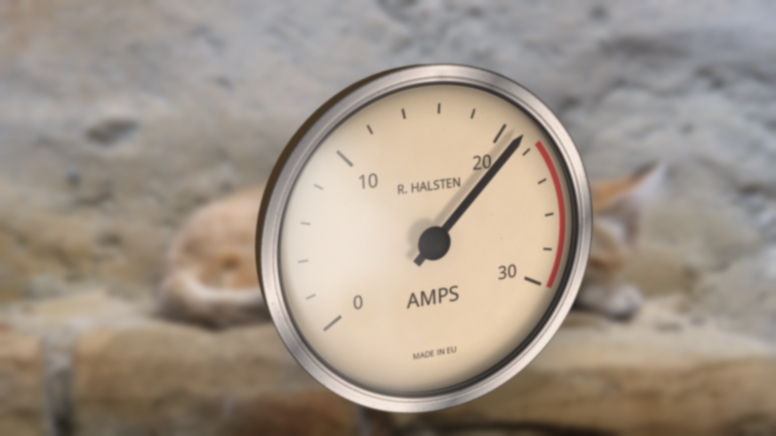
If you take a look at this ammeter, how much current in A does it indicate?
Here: 21 A
